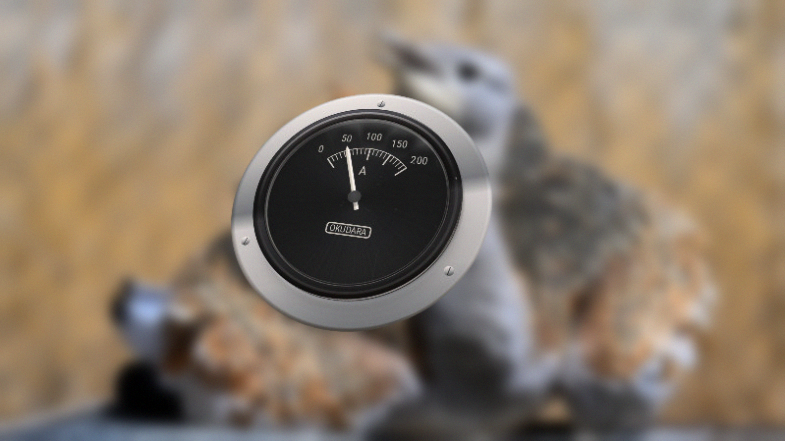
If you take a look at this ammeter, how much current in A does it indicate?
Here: 50 A
